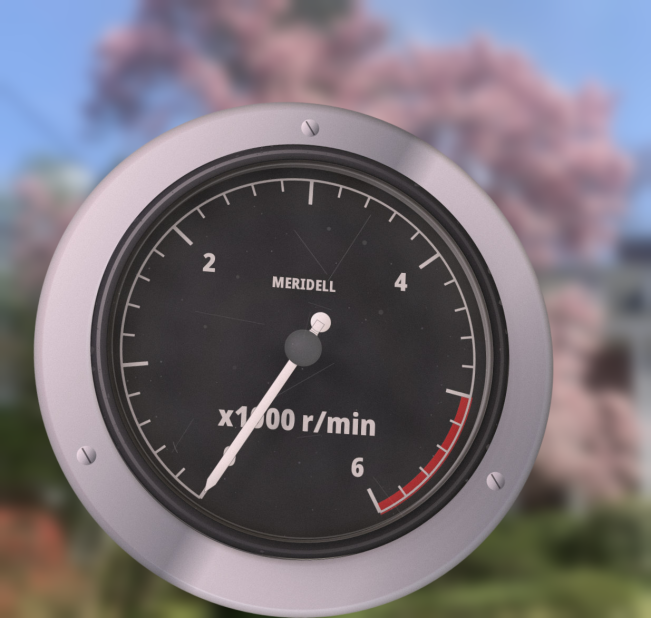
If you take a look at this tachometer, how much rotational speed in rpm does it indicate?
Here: 0 rpm
